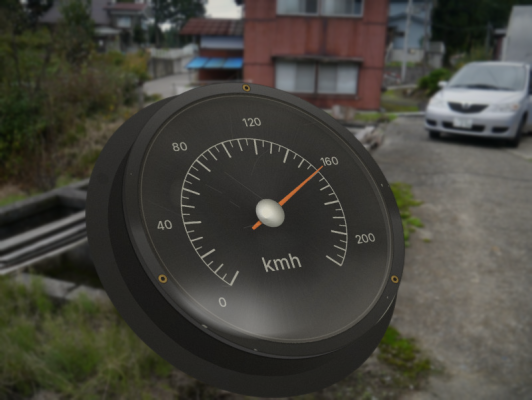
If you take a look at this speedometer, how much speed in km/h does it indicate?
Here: 160 km/h
